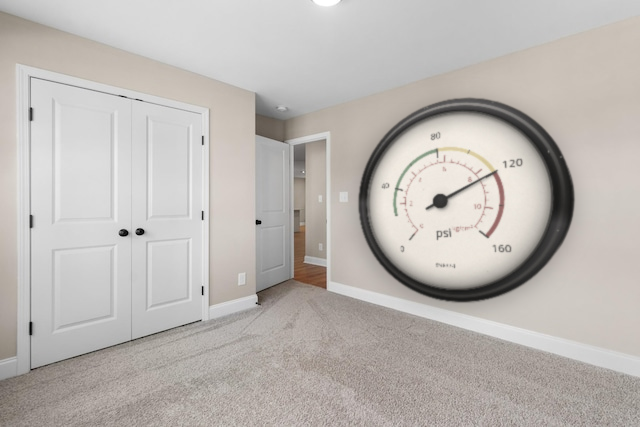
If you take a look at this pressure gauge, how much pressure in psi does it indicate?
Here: 120 psi
